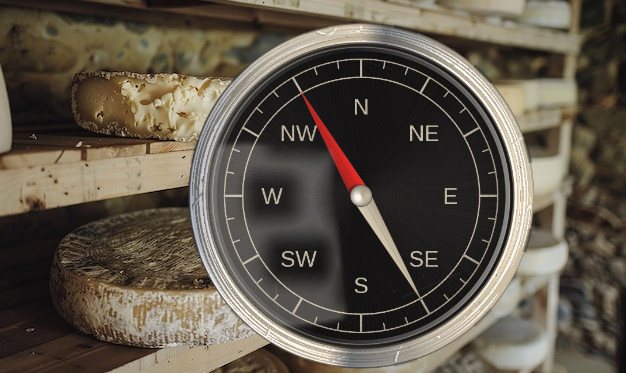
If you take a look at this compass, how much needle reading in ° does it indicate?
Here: 330 °
